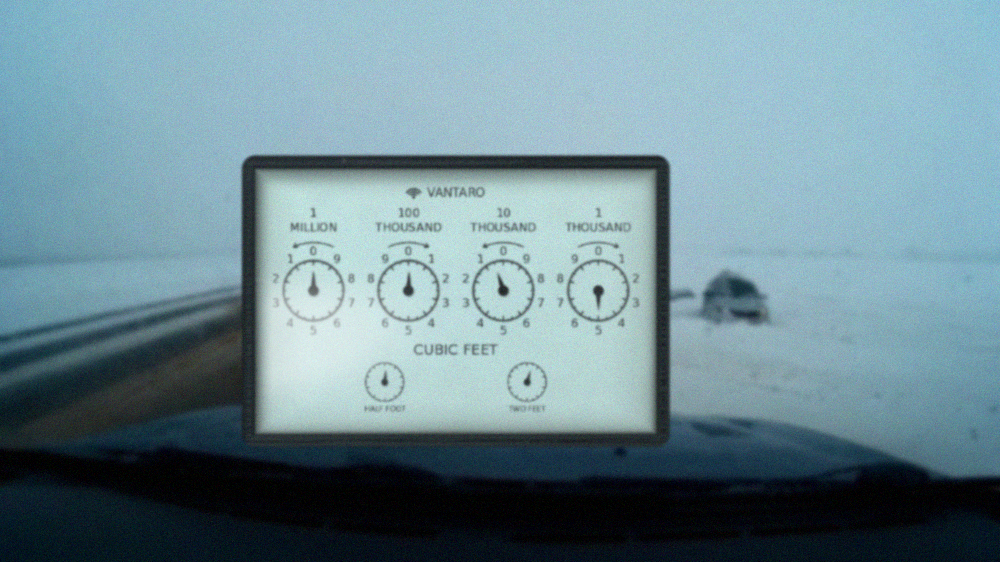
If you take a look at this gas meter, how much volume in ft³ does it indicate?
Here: 500 ft³
